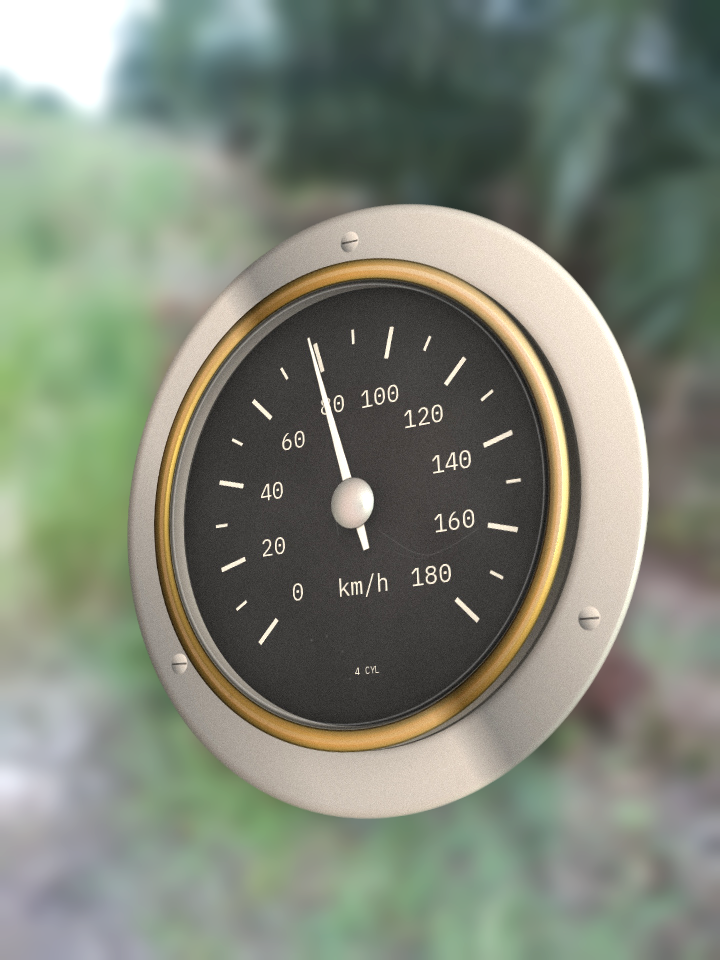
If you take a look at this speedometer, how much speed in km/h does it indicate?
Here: 80 km/h
